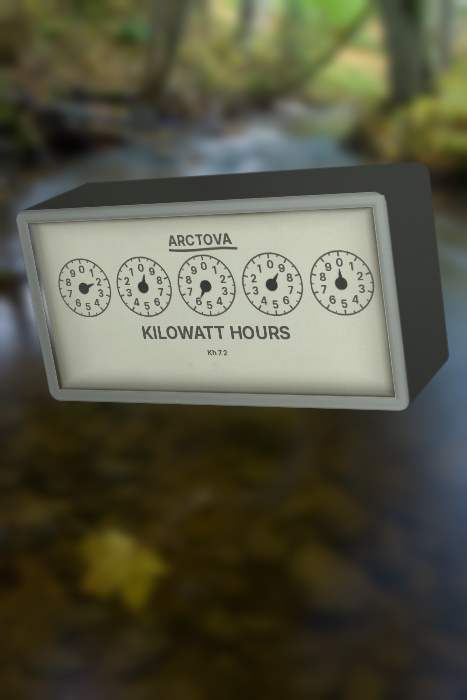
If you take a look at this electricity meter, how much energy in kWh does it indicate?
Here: 19590 kWh
